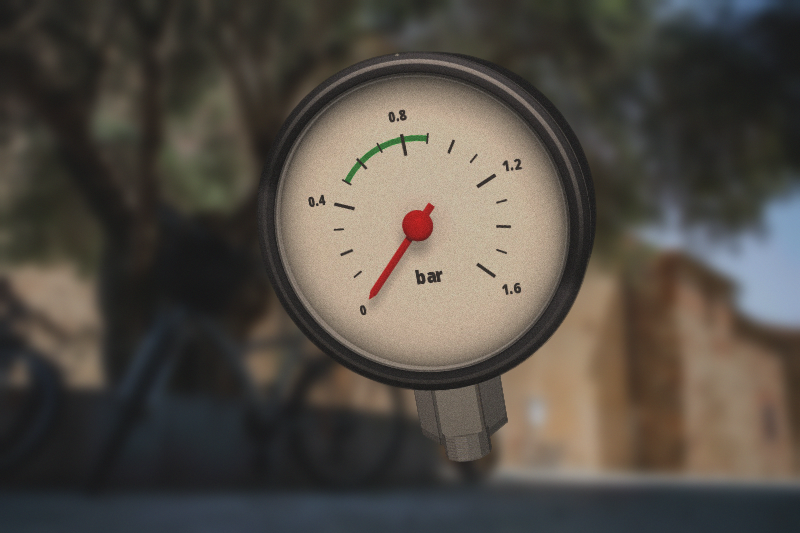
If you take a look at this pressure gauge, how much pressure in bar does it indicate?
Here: 0 bar
